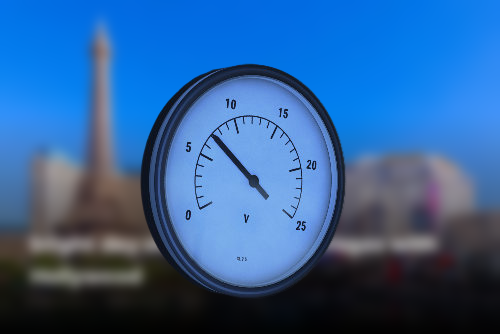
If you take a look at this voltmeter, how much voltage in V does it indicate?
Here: 7 V
